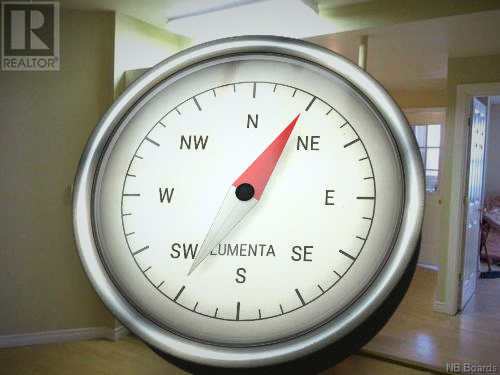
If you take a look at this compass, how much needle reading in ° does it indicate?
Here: 30 °
